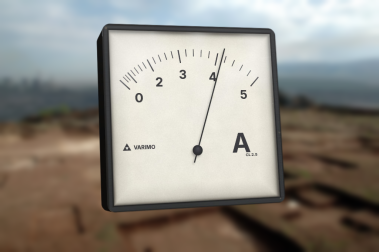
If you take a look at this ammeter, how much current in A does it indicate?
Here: 4.1 A
